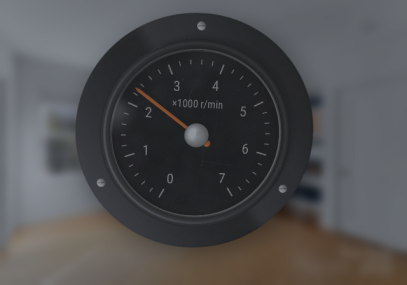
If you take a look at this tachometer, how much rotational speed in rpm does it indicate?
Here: 2300 rpm
